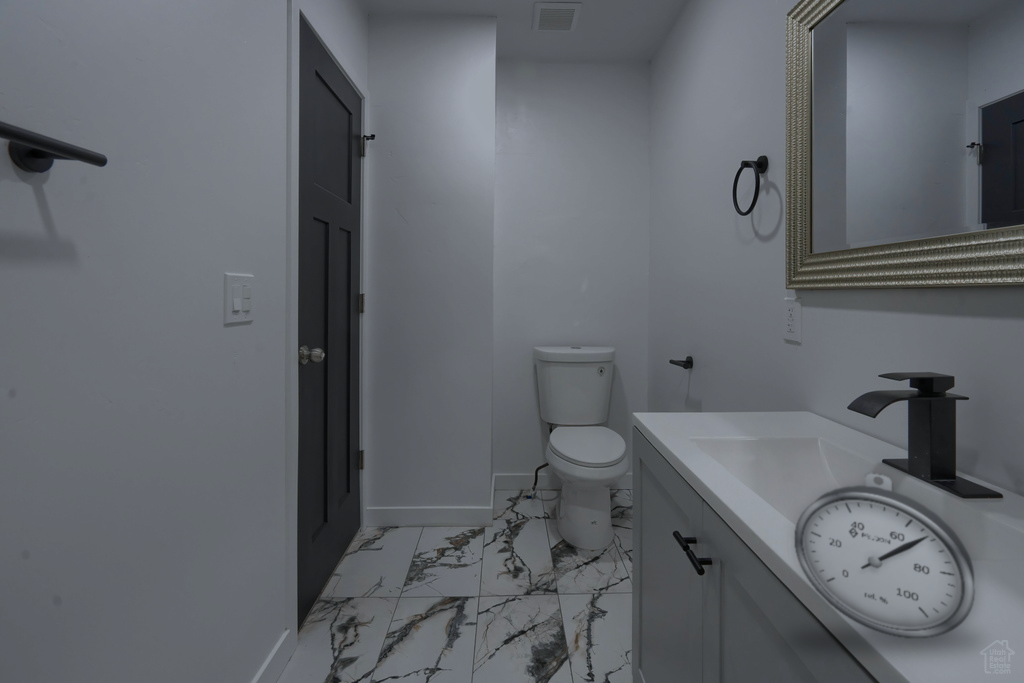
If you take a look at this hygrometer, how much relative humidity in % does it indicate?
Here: 66 %
